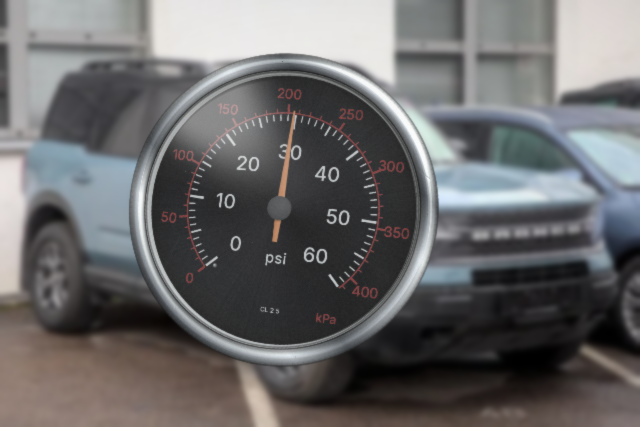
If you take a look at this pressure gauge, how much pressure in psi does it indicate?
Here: 30 psi
